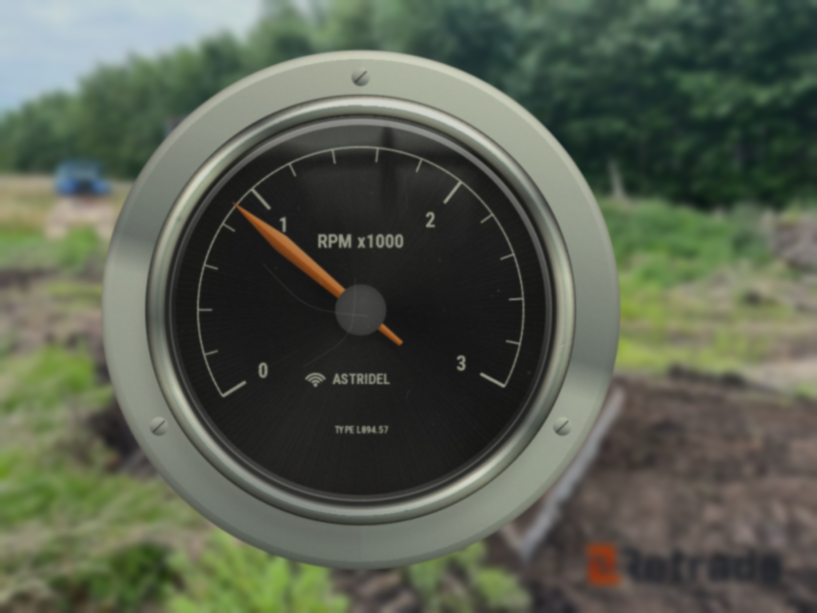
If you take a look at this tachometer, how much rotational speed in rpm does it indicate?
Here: 900 rpm
